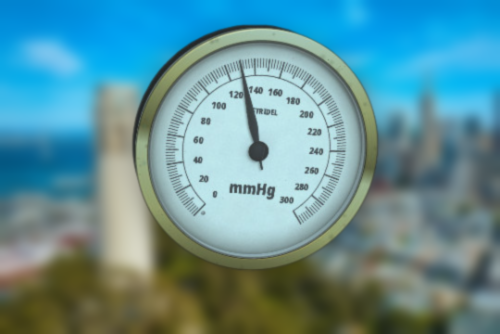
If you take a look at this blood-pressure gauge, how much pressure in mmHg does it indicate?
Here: 130 mmHg
